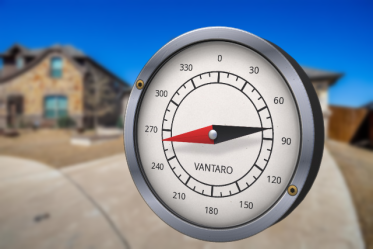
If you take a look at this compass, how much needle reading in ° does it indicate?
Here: 260 °
